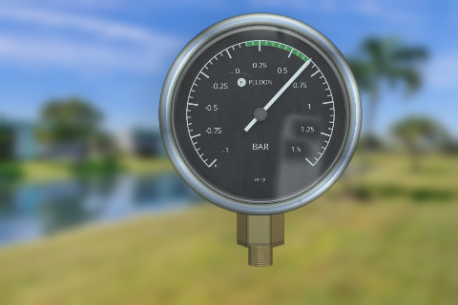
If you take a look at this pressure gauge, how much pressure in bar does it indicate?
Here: 0.65 bar
